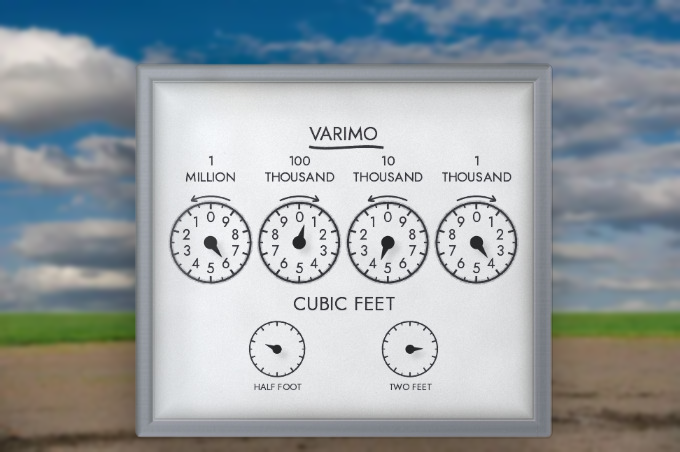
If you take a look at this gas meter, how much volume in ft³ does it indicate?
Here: 604400 ft³
